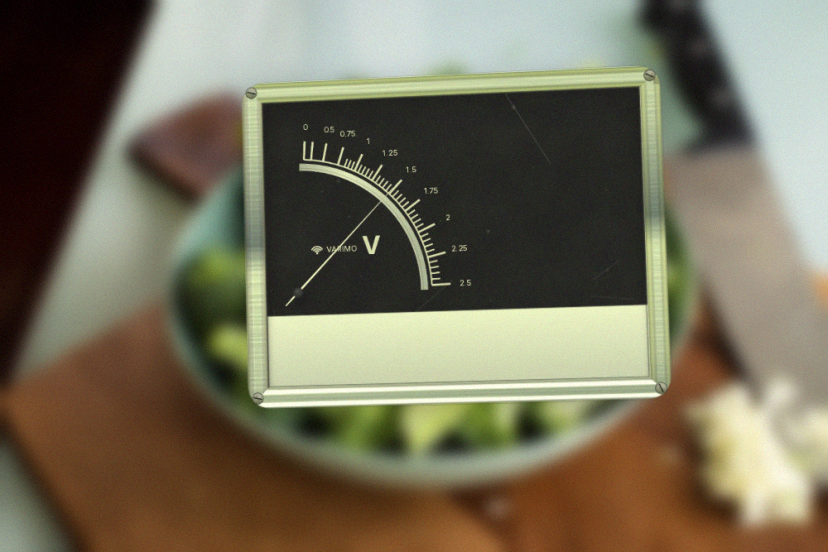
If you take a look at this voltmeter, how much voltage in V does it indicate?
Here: 1.5 V
